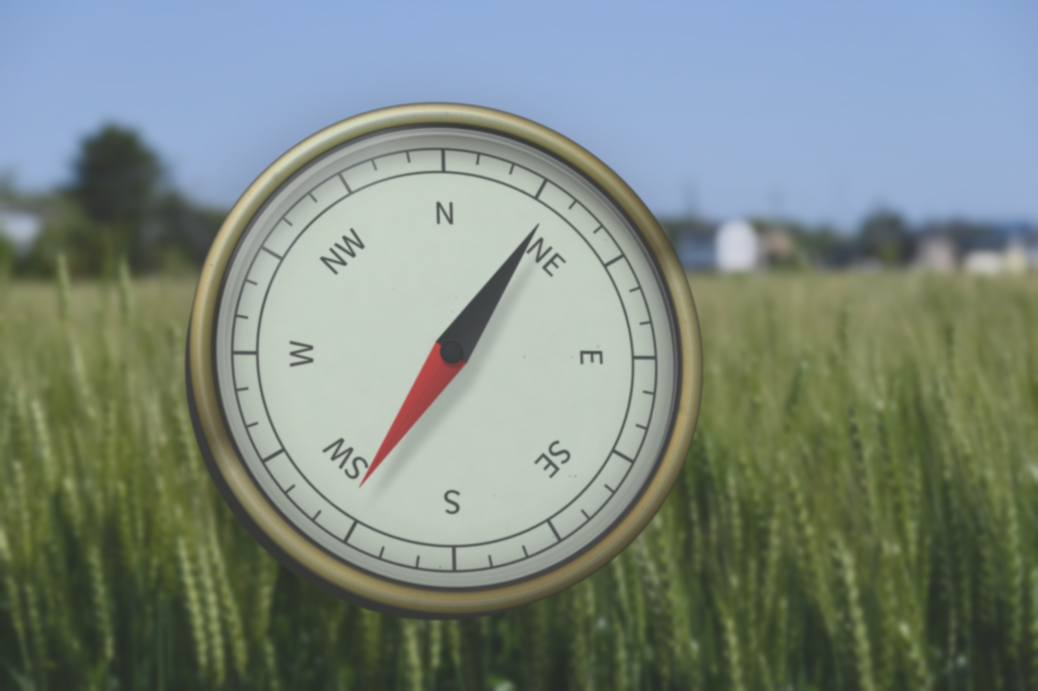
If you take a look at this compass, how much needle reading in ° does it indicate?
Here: 215 °
